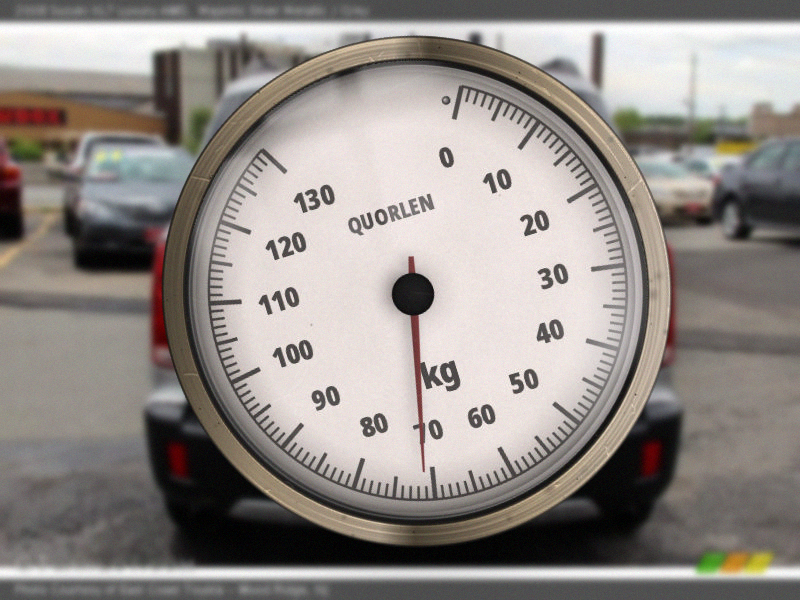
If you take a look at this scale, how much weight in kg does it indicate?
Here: 71 kg
